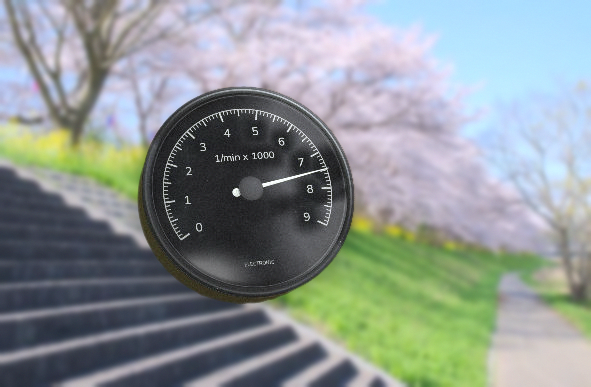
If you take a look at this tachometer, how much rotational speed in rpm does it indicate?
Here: 7500 rpm
